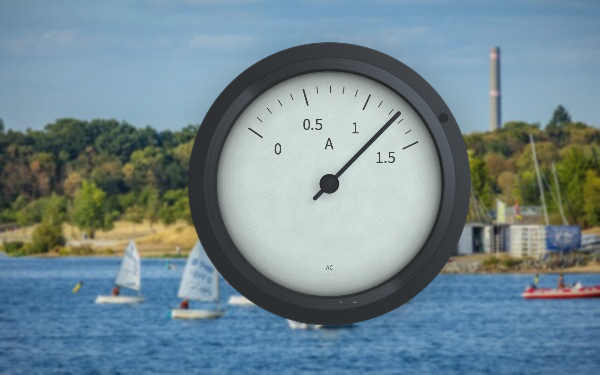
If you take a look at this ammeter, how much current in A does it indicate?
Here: 1.25 A
